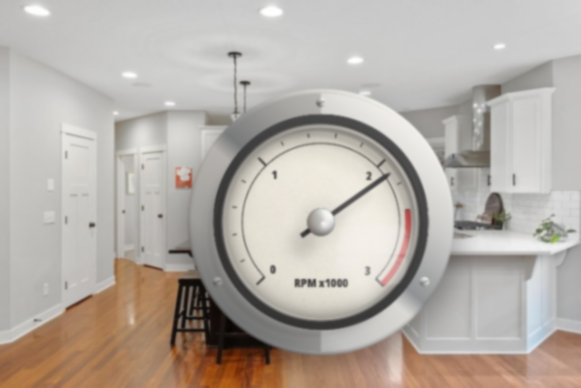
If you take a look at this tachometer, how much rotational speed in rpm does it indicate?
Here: 2100 rpm
